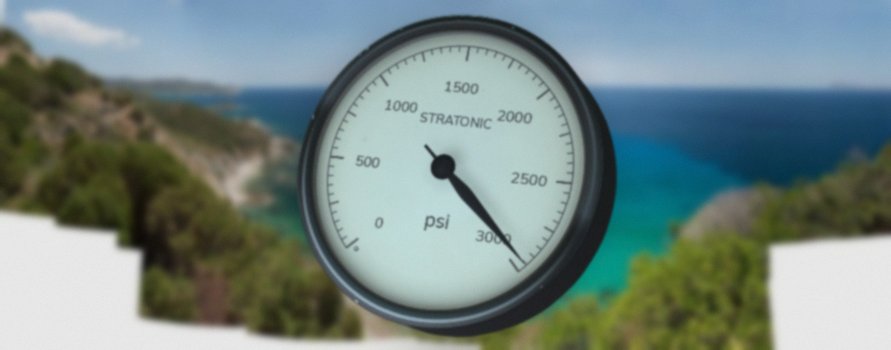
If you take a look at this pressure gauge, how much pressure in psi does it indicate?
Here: 2950 psi
